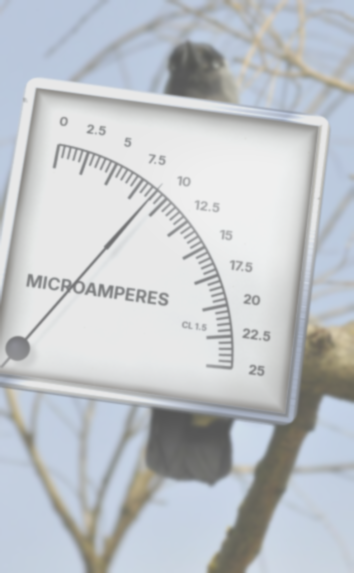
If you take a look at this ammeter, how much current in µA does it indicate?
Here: 9 µA
